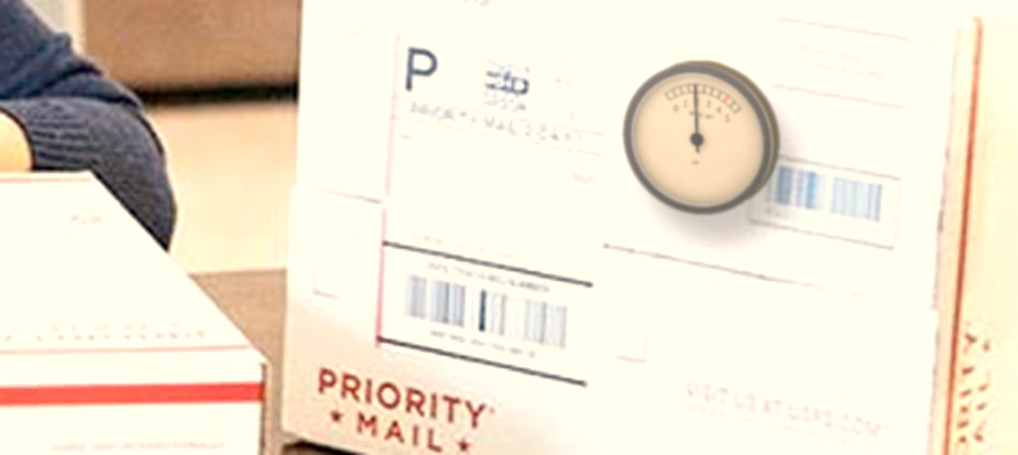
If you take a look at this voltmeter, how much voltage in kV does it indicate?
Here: 2 kV
